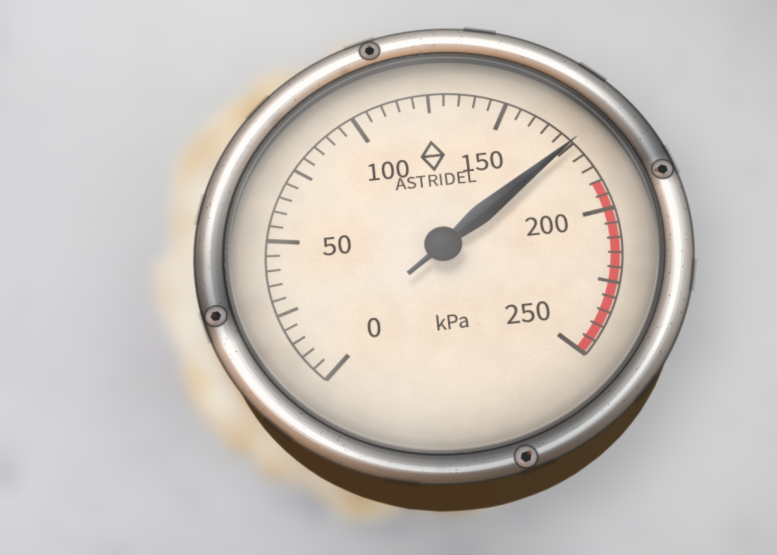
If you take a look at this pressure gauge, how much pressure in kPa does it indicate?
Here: 175 kPa
